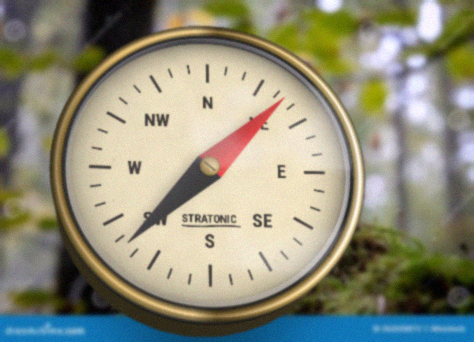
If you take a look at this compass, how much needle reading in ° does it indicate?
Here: 45 °
